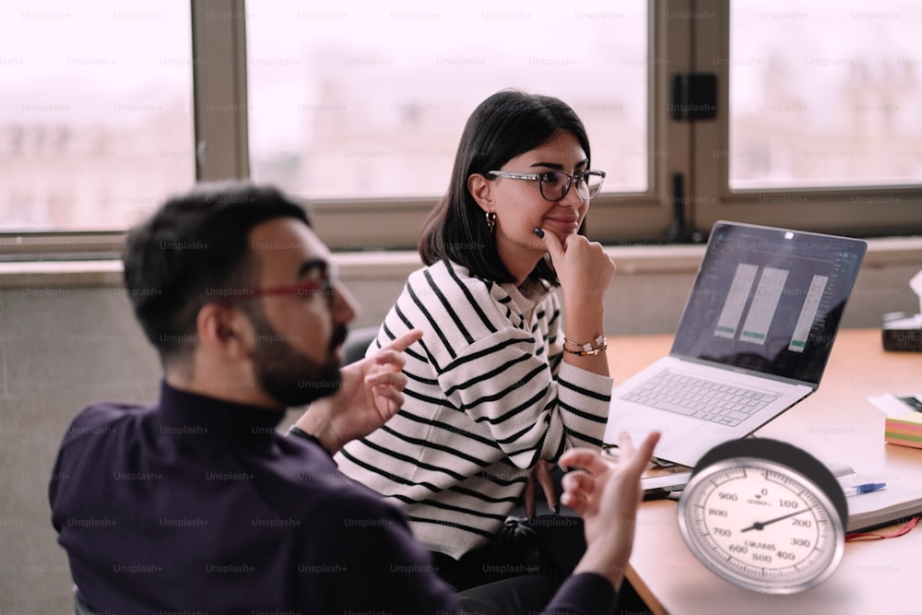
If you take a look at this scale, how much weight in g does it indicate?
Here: 150 g
